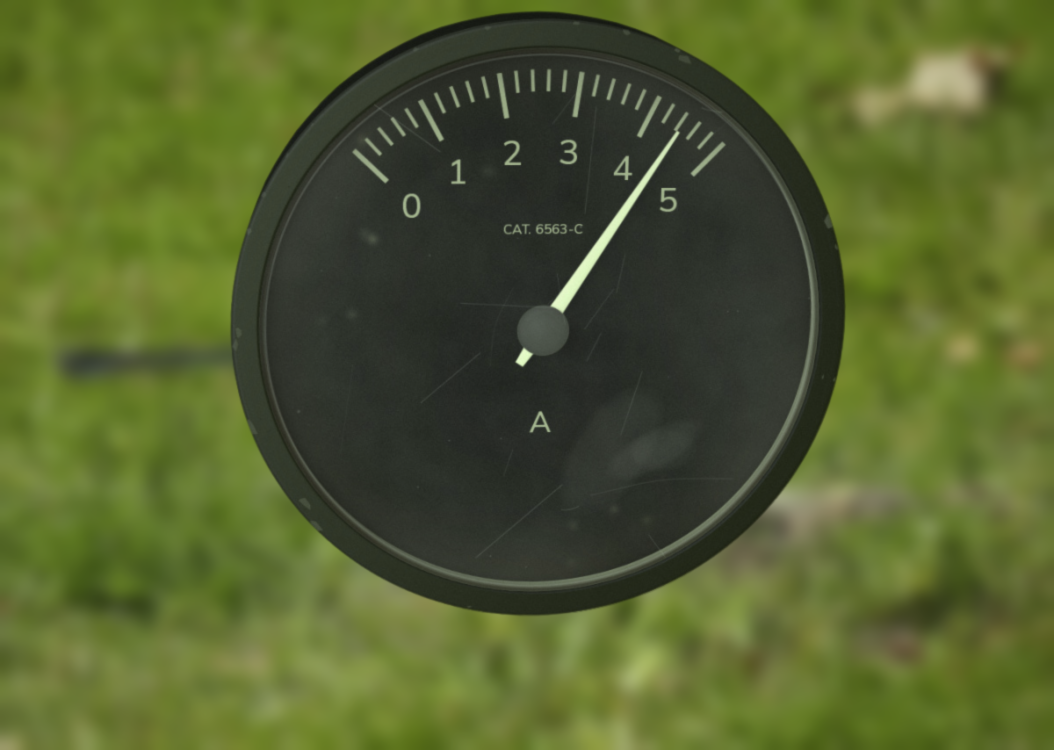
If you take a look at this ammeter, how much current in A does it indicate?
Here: 4.4 A
